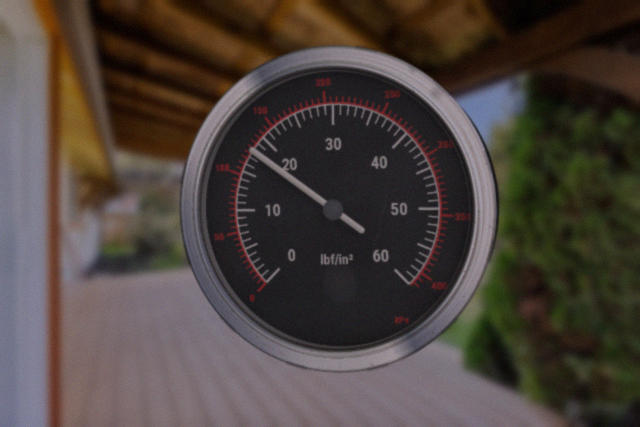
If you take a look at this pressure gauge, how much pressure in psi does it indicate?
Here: 18 psi
